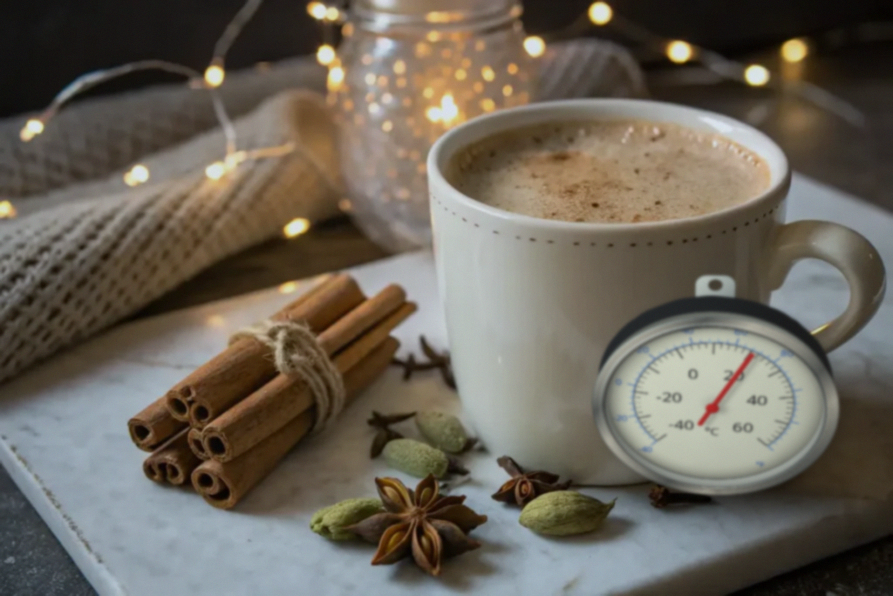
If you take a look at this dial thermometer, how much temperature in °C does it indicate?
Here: 20 °C
